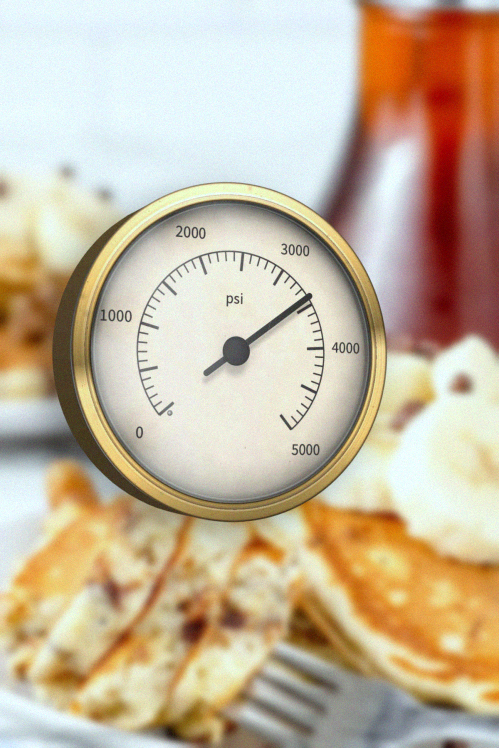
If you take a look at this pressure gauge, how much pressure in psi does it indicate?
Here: 3400 psi
